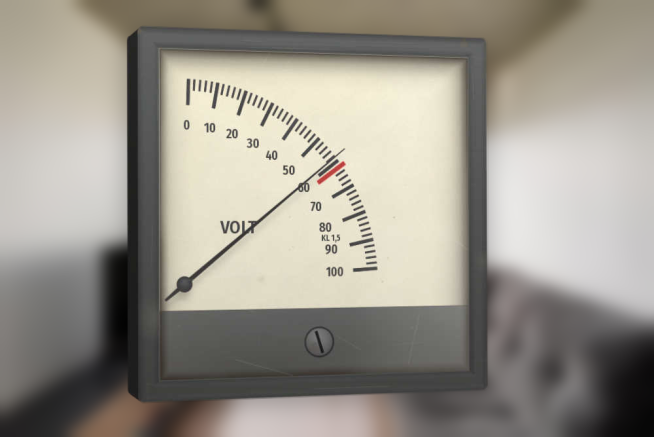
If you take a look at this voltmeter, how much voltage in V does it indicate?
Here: 58 V
